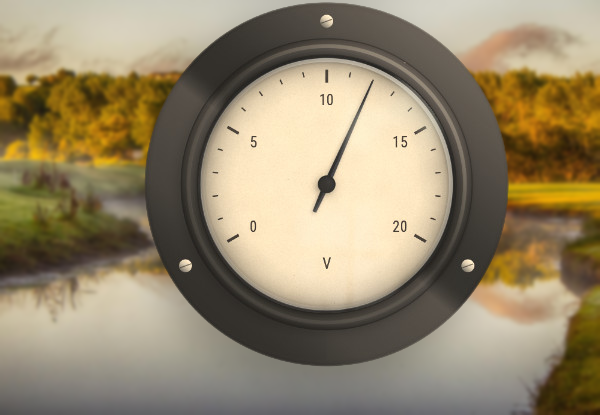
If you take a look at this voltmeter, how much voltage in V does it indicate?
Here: 12 V
